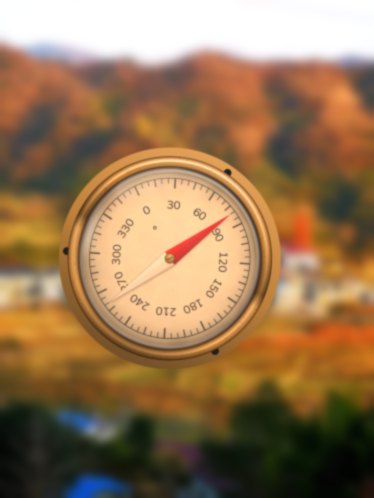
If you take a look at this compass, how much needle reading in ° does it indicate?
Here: 80 °
